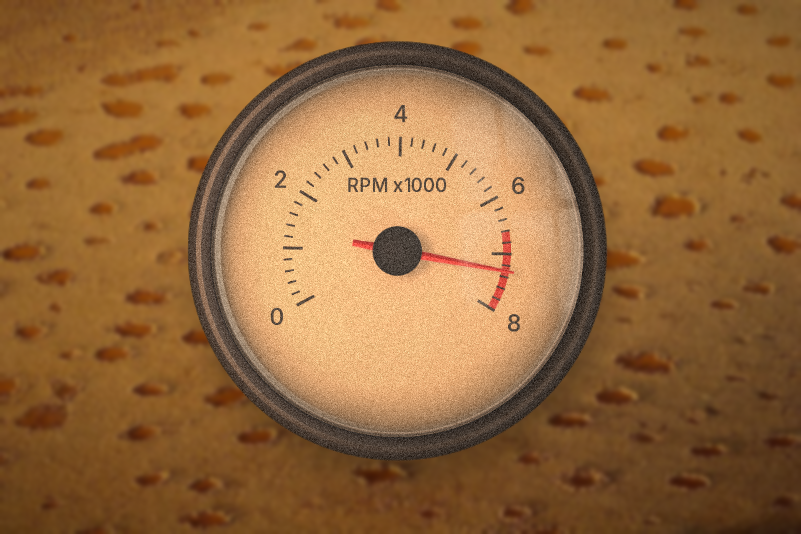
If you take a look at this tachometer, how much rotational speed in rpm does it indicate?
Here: 7300 rpm
